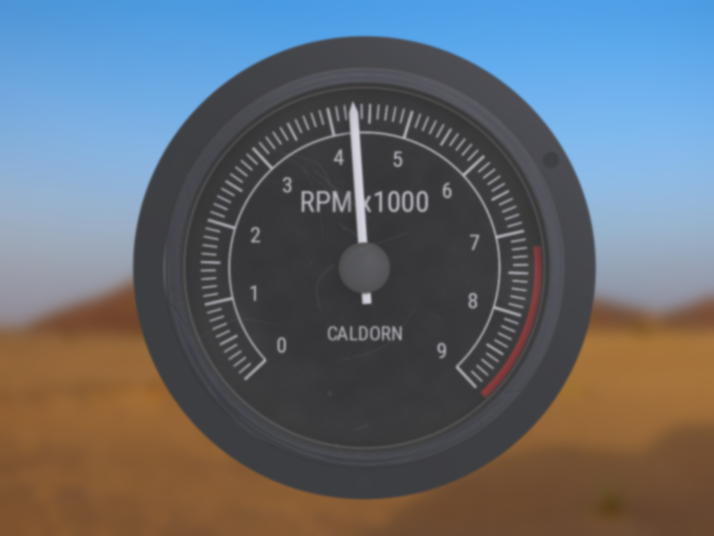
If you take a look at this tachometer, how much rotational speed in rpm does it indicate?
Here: 4300 rpm
